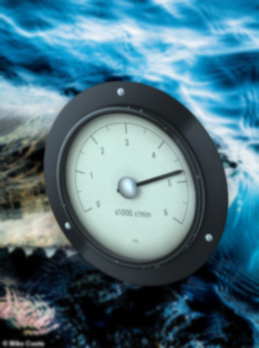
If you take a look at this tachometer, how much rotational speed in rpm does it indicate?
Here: 4750 rpm
